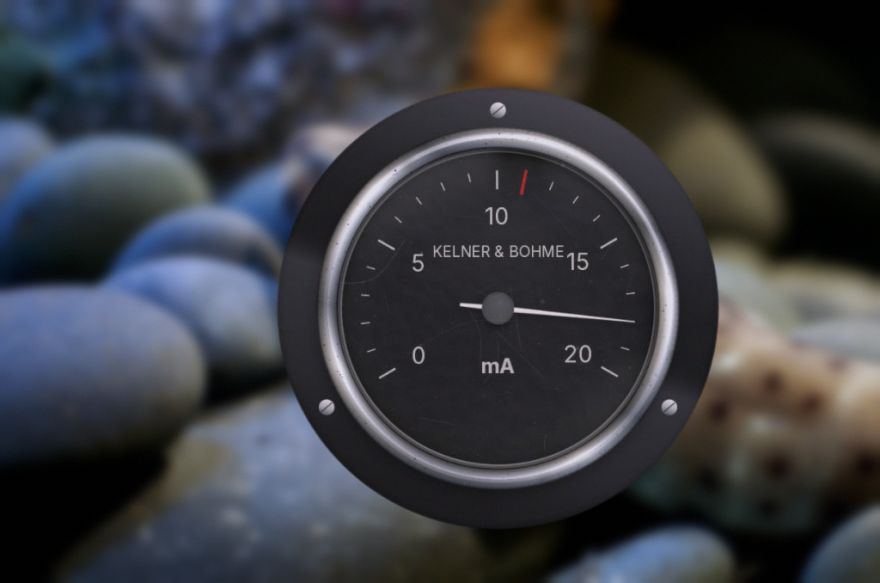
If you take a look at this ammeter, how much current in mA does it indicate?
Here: 18 mA
